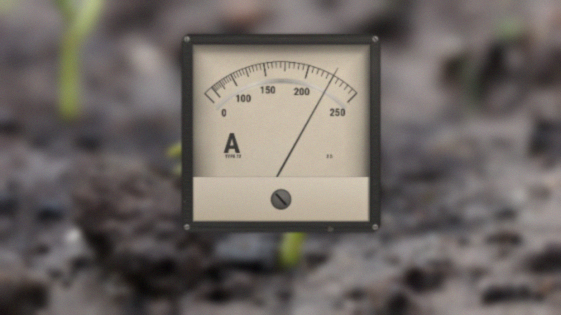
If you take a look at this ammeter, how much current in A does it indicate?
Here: 225 A
